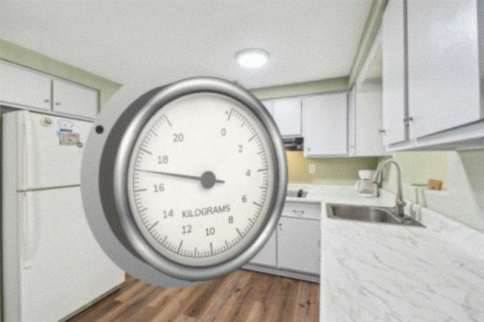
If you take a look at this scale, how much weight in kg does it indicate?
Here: 17 kg
